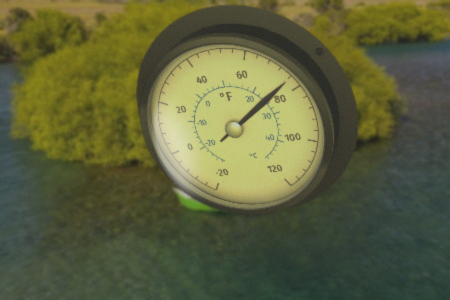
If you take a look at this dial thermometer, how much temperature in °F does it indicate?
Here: 76 °F
